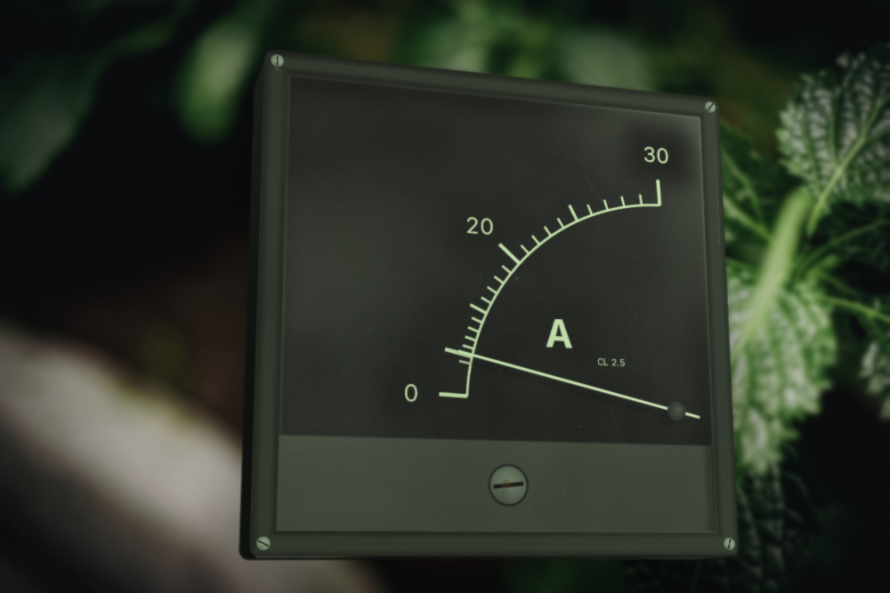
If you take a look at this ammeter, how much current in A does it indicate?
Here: 10 A
